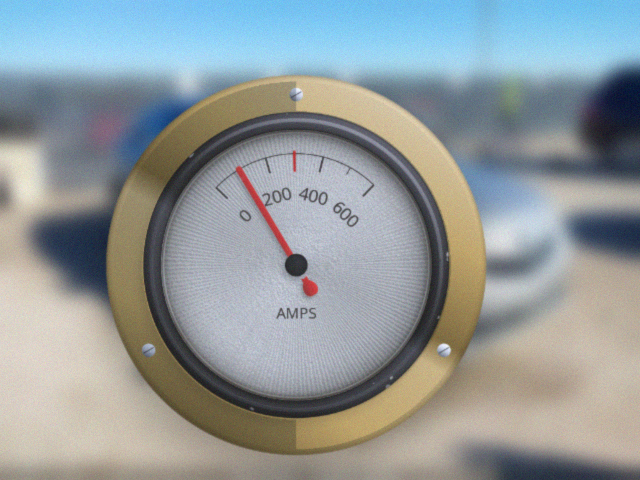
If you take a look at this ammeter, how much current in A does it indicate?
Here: 100 A
